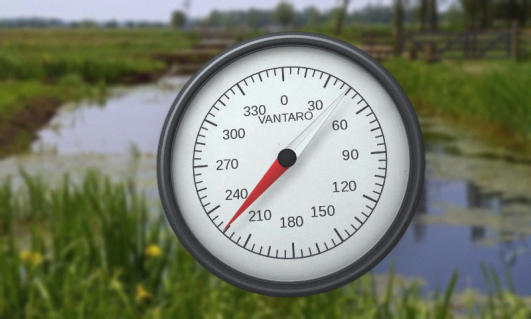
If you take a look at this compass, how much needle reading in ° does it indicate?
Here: 225 °
